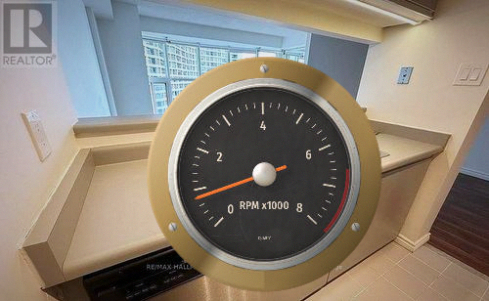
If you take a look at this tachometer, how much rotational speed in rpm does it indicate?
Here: 800 rpm
